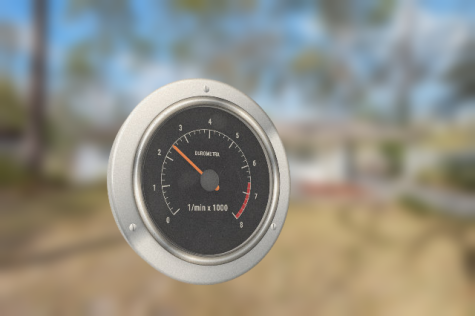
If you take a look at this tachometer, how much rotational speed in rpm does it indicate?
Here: 2400 rpm
